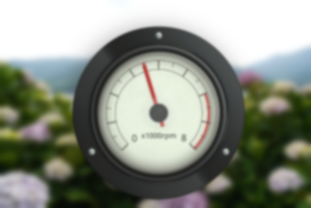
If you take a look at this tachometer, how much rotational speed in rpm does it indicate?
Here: 3500 rpm
